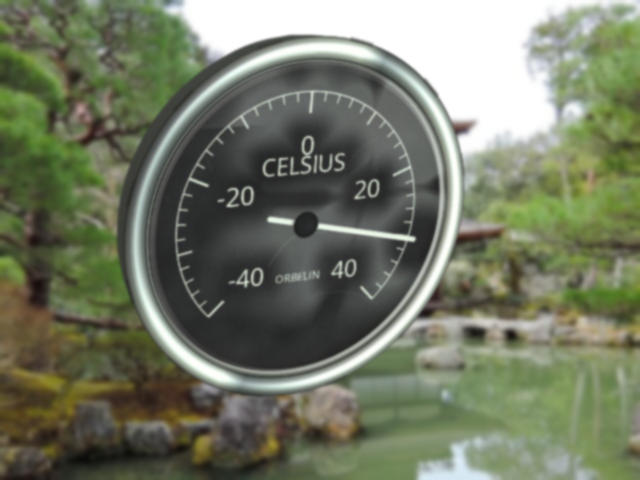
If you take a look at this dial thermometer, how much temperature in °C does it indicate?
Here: 30 °C
